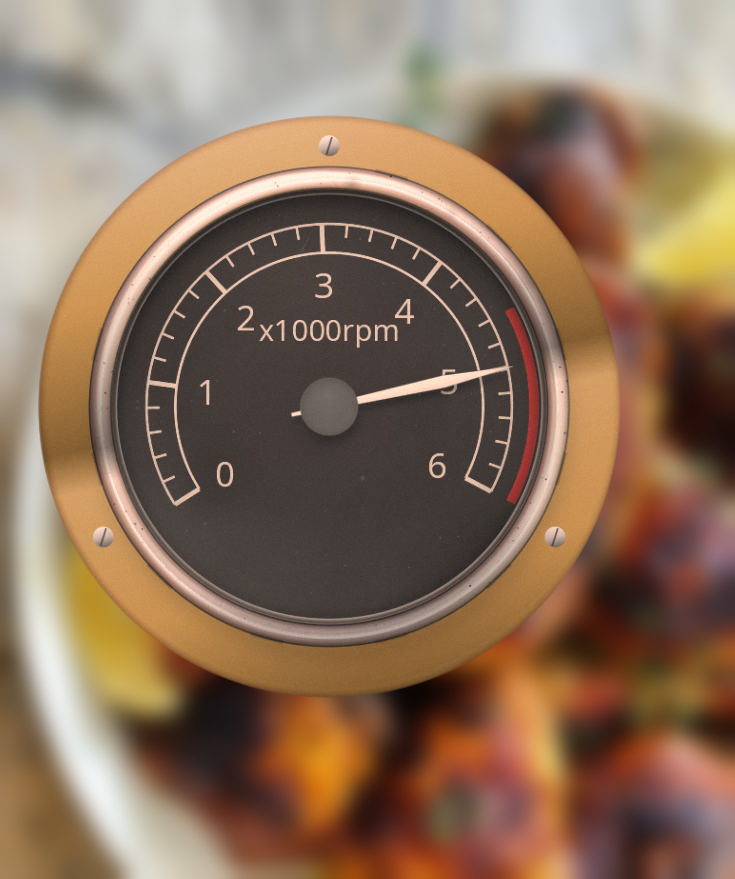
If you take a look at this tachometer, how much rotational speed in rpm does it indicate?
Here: 5000 rpm
